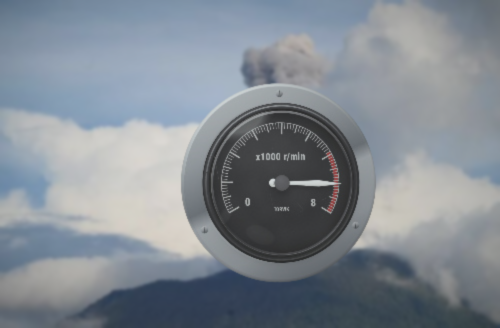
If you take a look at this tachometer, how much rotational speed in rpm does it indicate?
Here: 7000 rpm
